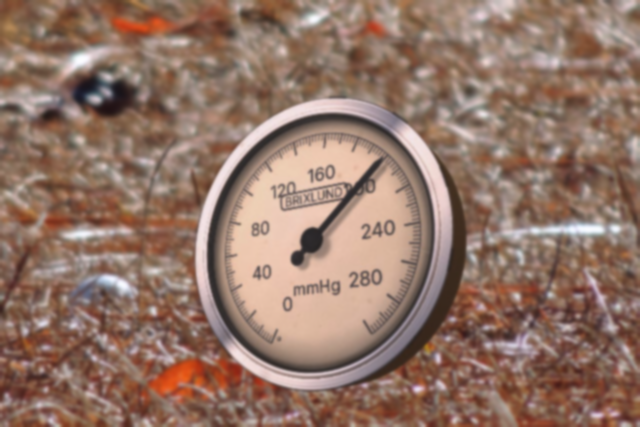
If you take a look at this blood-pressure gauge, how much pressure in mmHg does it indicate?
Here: 200 mmHg
